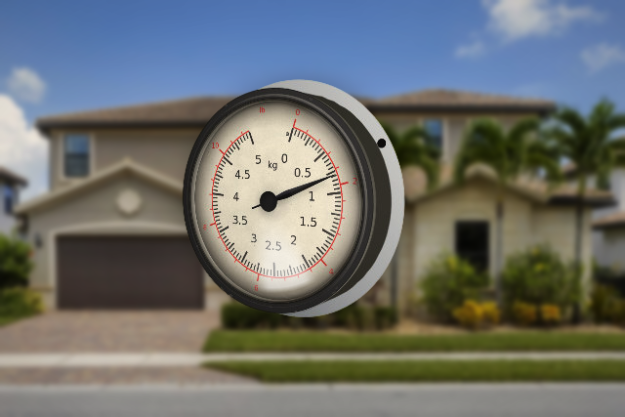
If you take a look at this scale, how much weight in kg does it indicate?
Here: 0.8 kg
